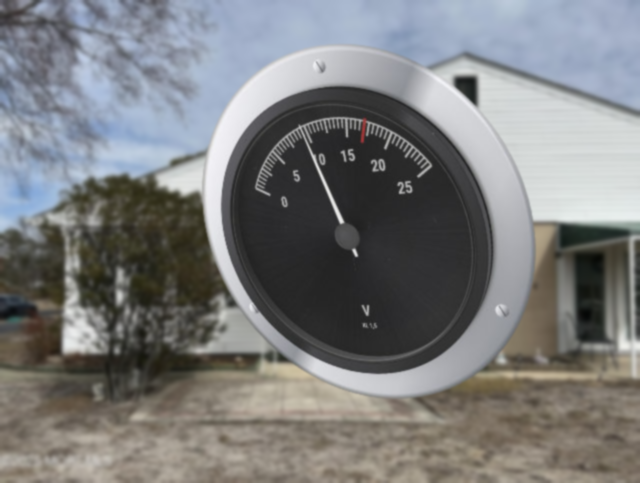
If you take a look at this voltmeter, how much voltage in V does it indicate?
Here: 10 V
